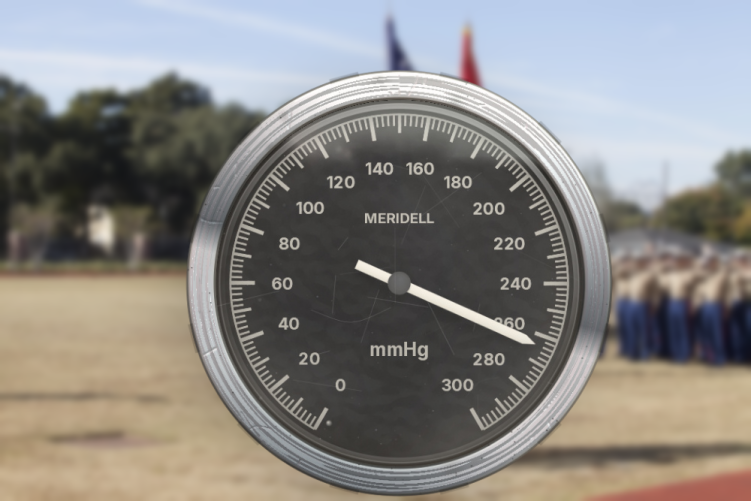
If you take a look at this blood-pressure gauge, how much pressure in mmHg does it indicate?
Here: 264 mmHg
